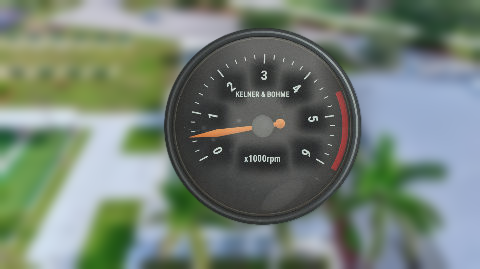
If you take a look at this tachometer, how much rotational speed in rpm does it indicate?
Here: 500 rpm
